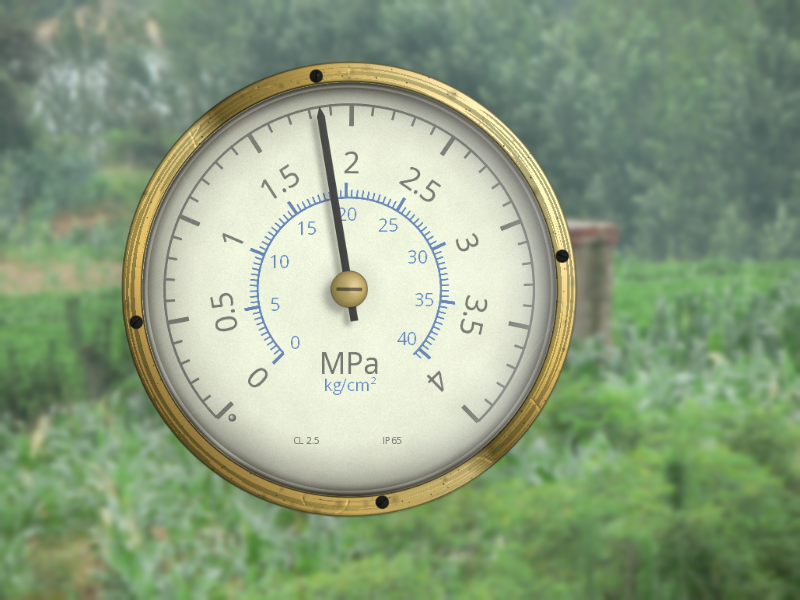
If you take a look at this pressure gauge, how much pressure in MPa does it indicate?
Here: 1.85 MPa
